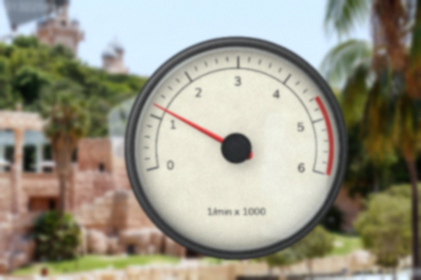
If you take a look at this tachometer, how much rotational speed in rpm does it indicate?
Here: 1200 rpm
